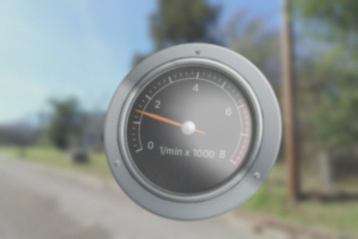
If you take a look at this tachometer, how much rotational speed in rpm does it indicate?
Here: 1400 rpm
